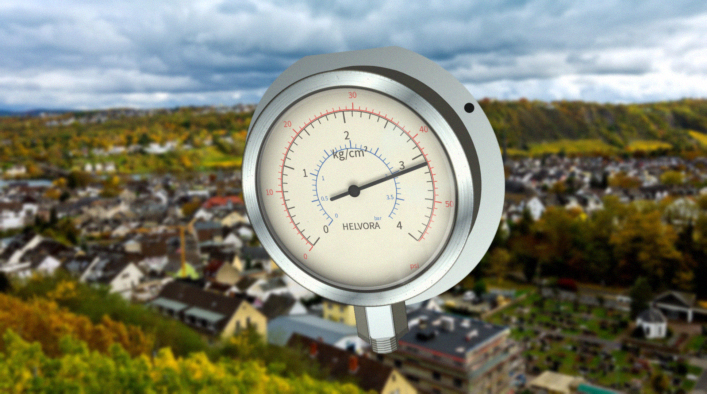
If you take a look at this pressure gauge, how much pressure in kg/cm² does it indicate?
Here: 3.1 kg/cm²
